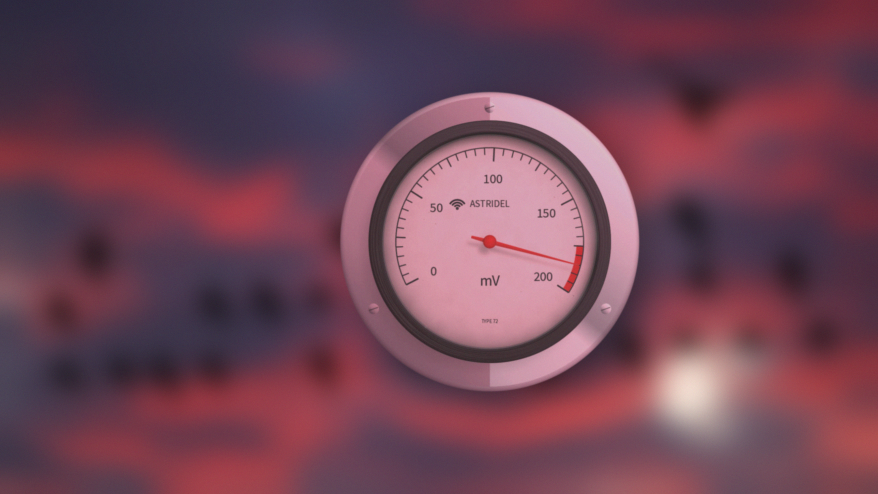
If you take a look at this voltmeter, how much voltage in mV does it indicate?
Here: 185 mV
